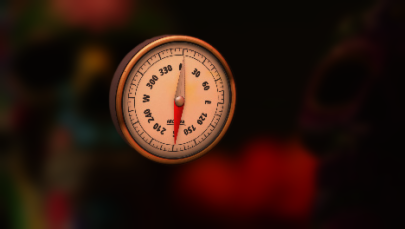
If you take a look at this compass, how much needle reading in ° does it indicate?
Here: 180 °
